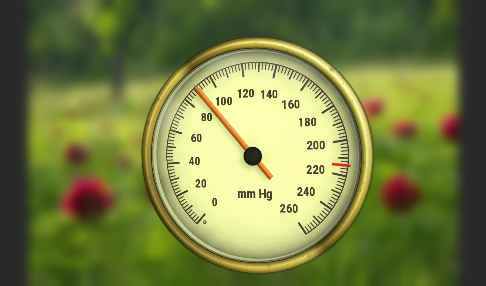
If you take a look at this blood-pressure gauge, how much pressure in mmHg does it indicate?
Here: 90 mmHg
